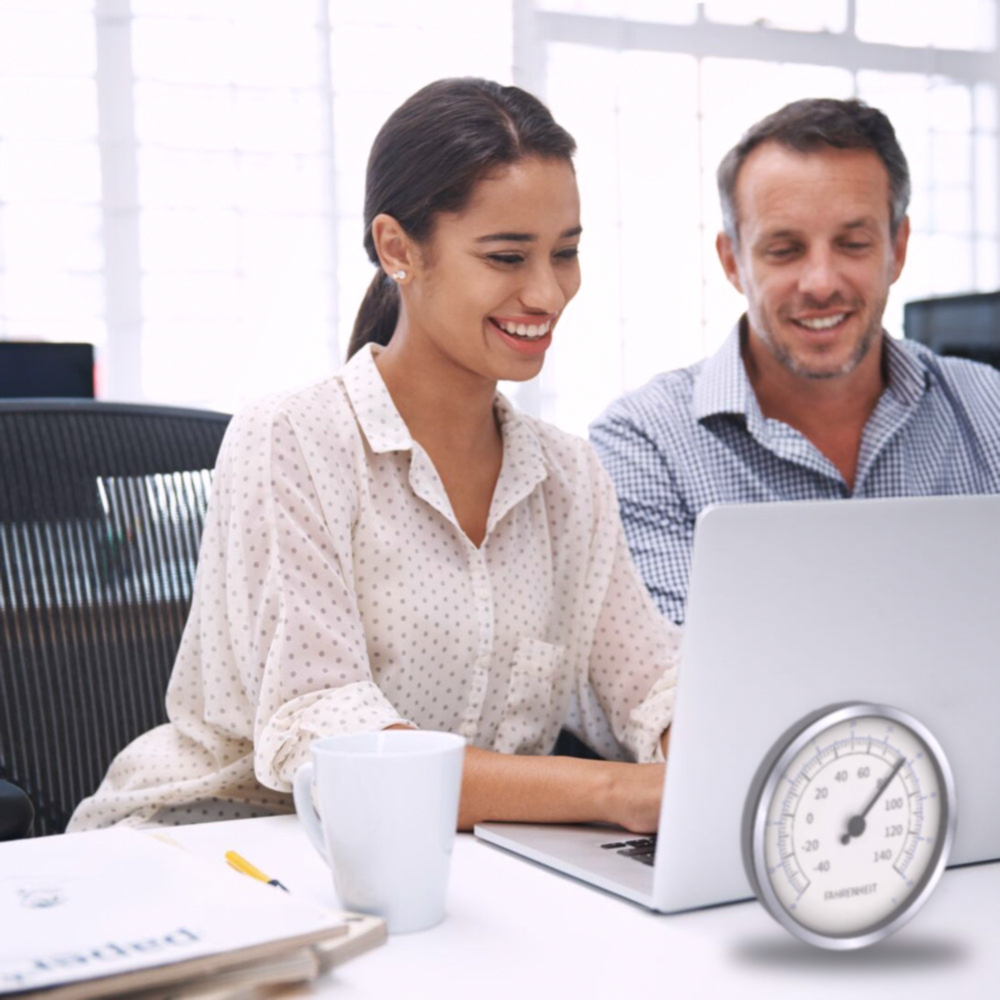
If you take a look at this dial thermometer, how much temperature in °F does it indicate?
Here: 80 °F
